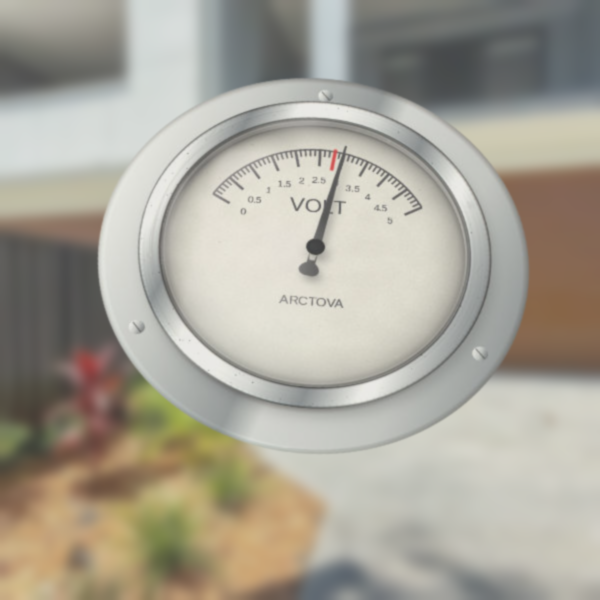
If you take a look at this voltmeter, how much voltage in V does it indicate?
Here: 3 V
